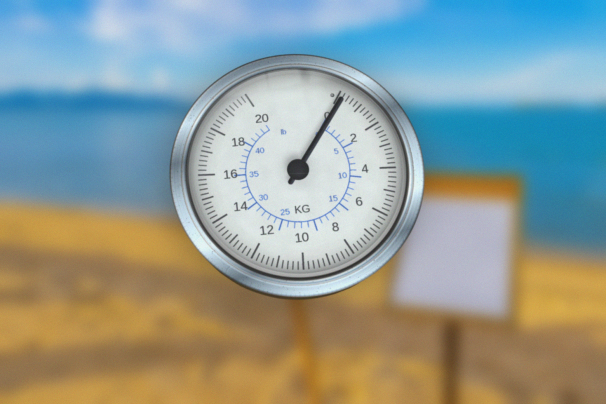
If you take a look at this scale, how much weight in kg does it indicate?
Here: 0.2 kg
